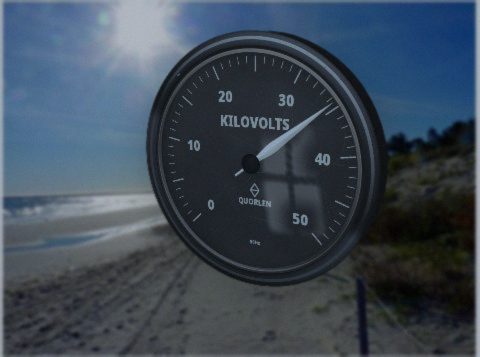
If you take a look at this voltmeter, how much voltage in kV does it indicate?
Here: 34.5 kV
